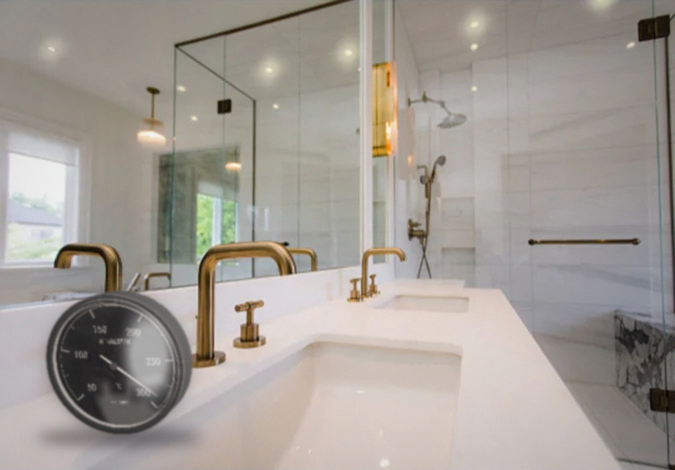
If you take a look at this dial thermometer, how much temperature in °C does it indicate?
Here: 287.5 °C
